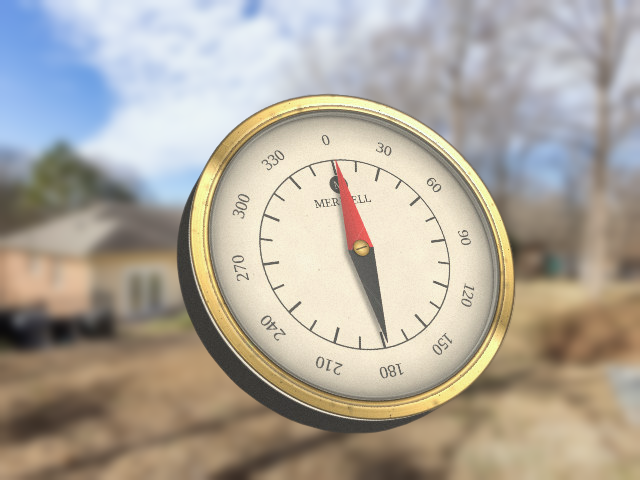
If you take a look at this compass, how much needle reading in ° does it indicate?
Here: 0 °
